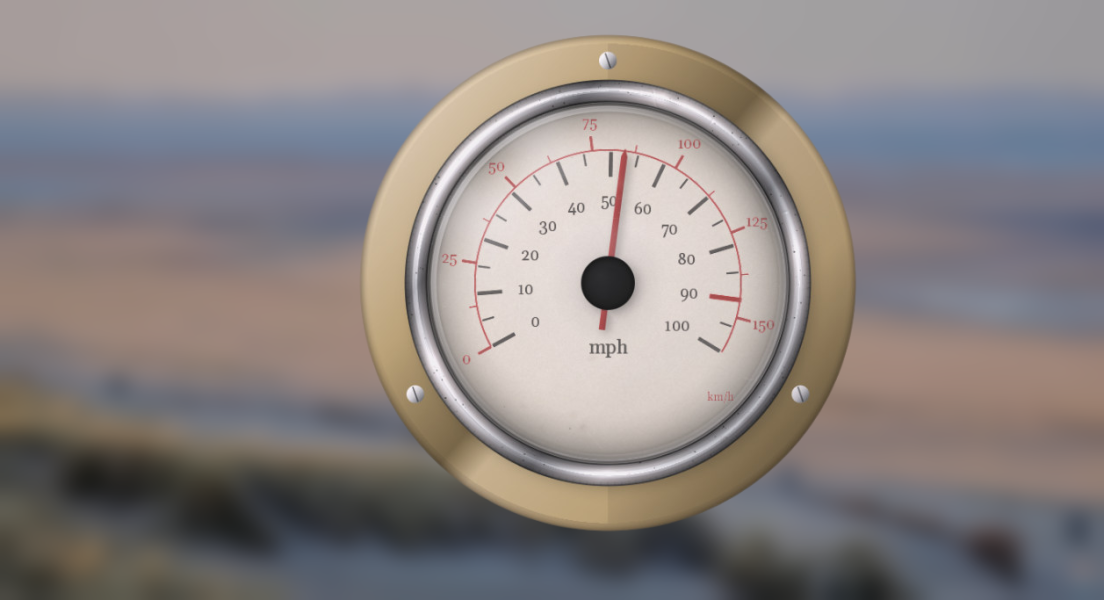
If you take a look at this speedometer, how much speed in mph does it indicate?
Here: 52.5 mph
